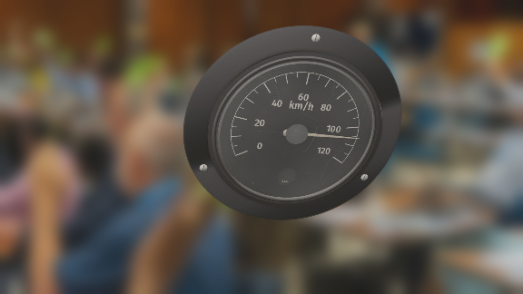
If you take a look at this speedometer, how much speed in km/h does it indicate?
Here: 105 km/h
